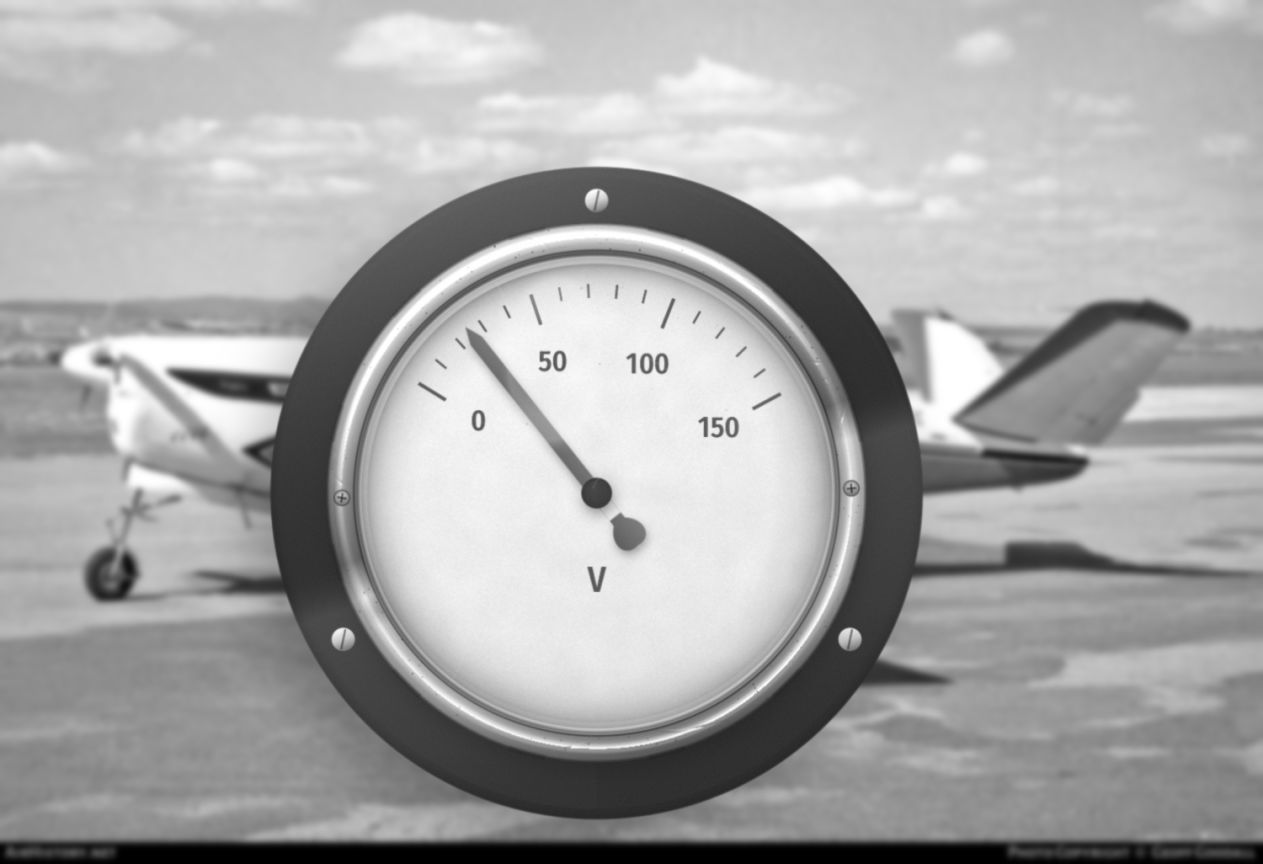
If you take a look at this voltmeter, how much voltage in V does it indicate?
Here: 25 V
